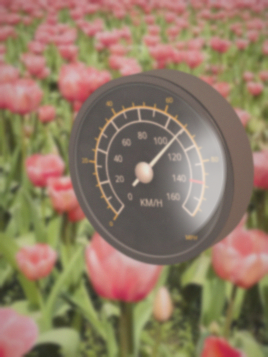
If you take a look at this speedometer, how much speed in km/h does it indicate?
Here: 110 km/h
